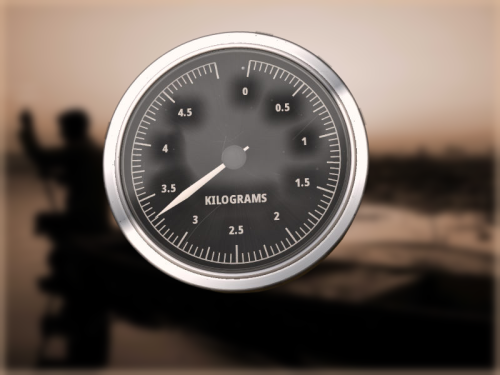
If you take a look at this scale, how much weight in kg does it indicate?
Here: 3.3 kg
